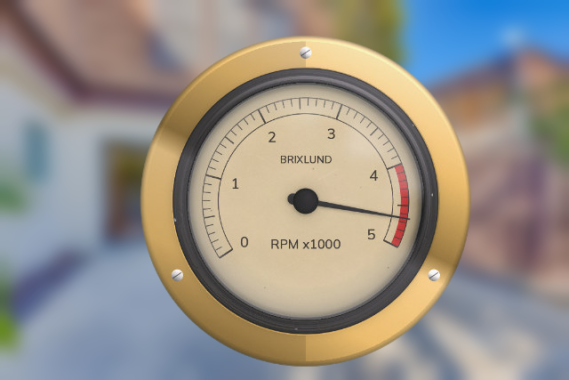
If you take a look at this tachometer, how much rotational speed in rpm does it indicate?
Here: 4650 rpm
